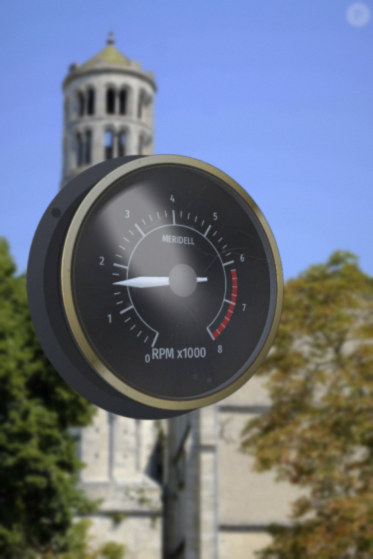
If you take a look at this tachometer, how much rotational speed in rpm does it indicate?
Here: 1600 rpm
